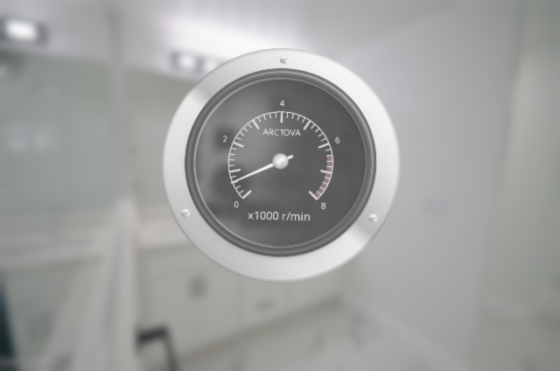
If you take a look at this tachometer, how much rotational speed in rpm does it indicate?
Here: 600 rpm
